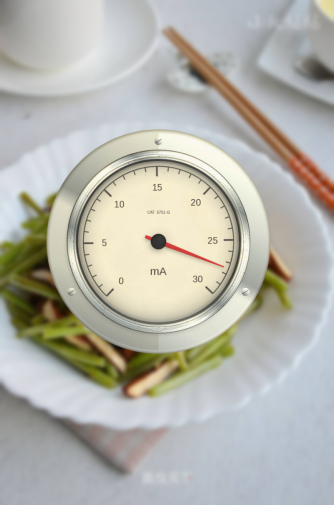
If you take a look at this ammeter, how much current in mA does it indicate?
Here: 27.5 mA
